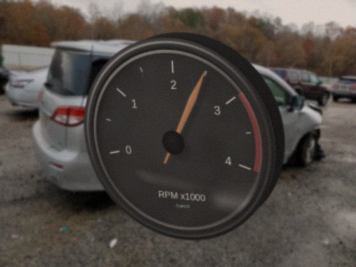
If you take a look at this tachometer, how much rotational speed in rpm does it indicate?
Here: 2500 rpm
